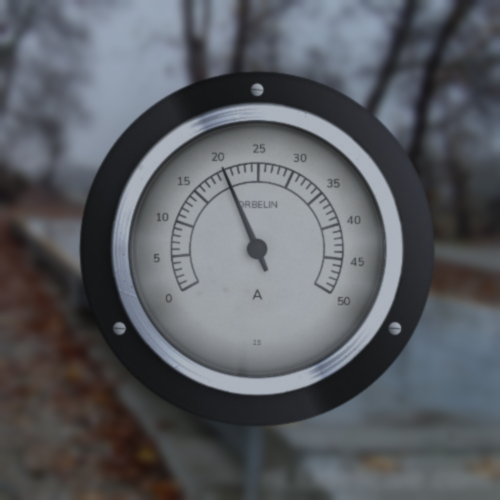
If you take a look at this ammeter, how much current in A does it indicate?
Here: 20 A
